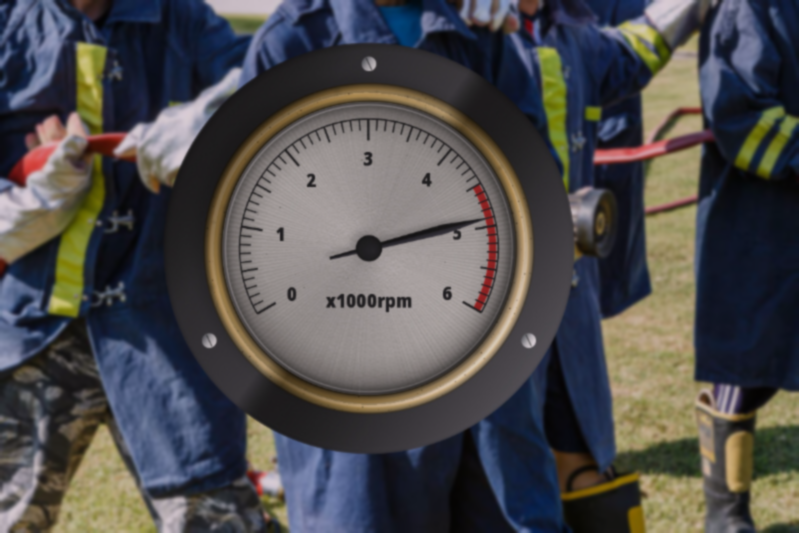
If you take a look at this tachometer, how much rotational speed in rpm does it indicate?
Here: 4900 rpm
